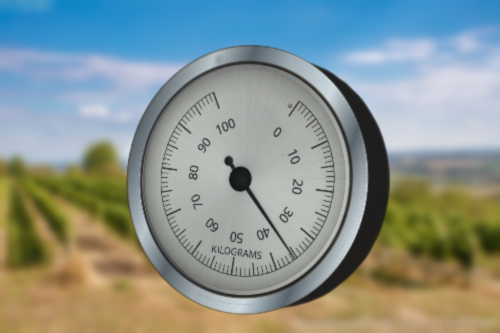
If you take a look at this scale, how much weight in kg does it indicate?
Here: 35 kg
